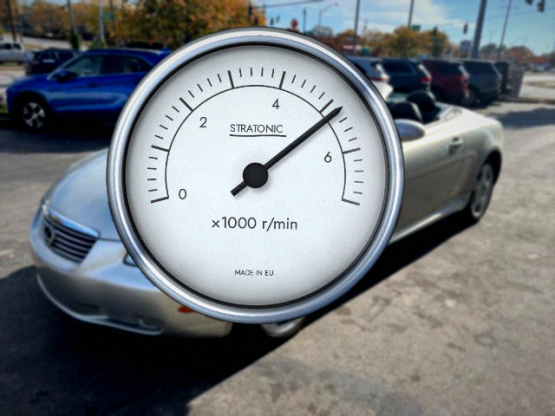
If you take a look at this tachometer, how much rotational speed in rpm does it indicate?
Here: 5200 rpm
